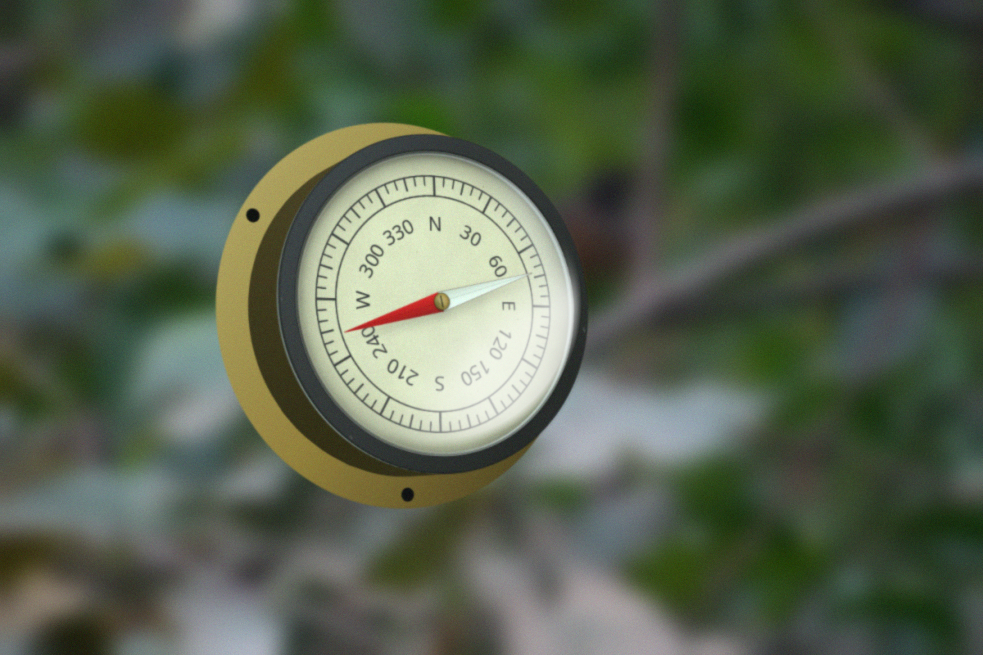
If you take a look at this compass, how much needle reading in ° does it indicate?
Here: 252.5 °
